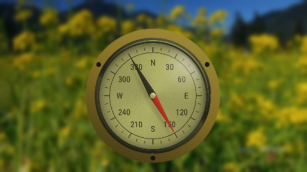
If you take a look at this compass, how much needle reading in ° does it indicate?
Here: 150 °
